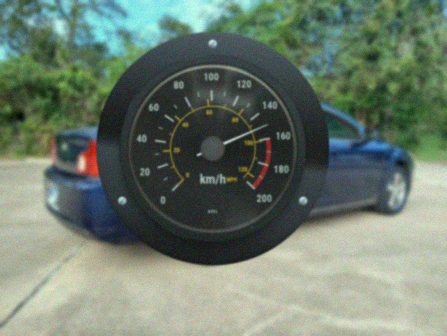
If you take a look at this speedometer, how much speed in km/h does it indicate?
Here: 150 km/h
